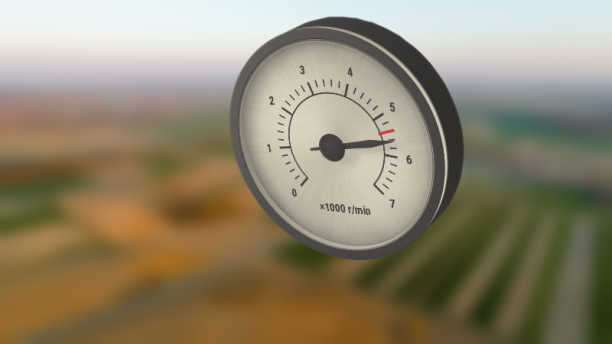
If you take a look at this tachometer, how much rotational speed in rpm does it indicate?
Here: 5600 rpm
